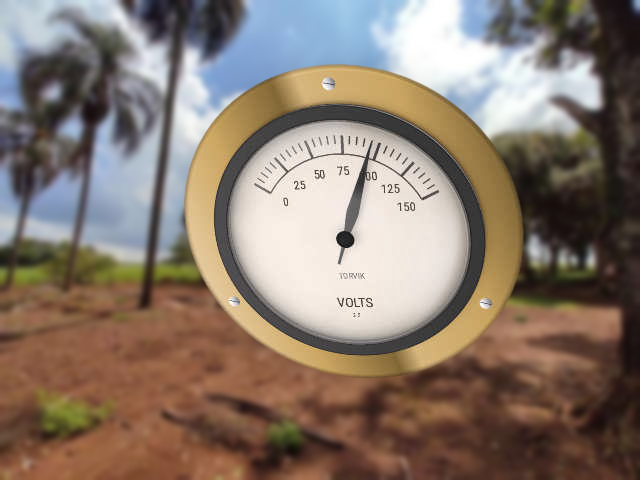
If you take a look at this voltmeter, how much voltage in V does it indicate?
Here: 95 V
